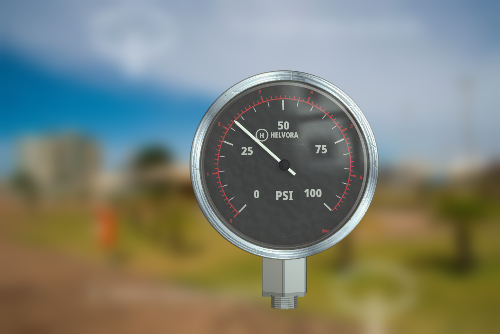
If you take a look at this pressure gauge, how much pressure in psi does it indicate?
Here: 32.5 psi
